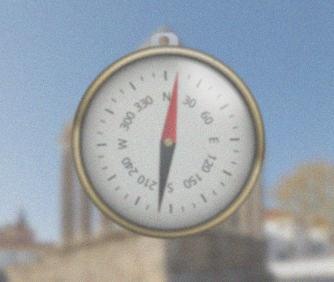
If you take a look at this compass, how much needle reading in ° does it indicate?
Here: 10 °
